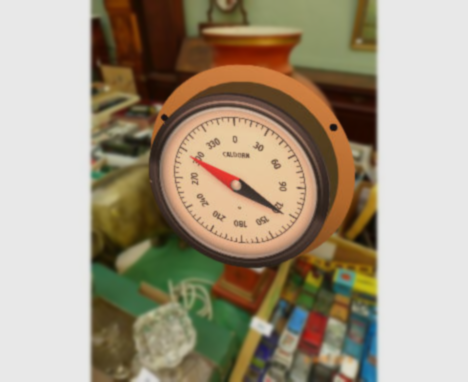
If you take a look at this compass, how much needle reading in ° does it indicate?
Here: 300 °
